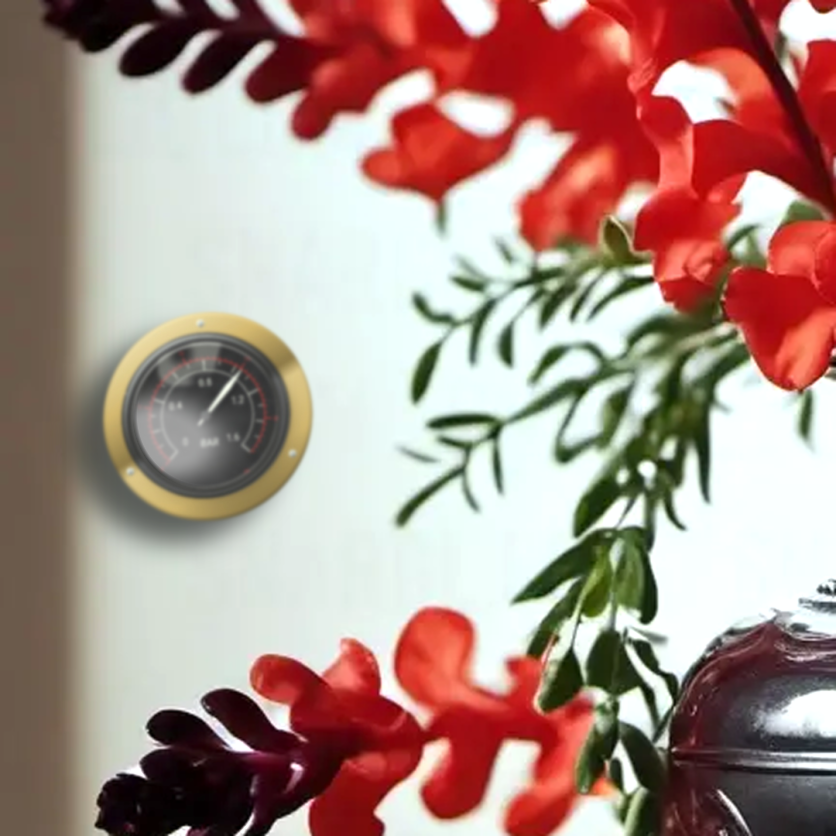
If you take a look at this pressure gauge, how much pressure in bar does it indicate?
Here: 1.05 bar
